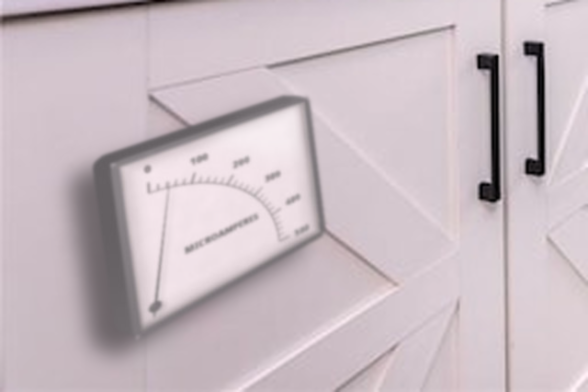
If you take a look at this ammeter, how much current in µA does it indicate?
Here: 40 µA
